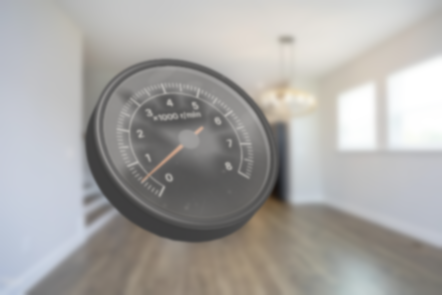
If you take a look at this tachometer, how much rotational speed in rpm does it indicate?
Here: 500 rpm
